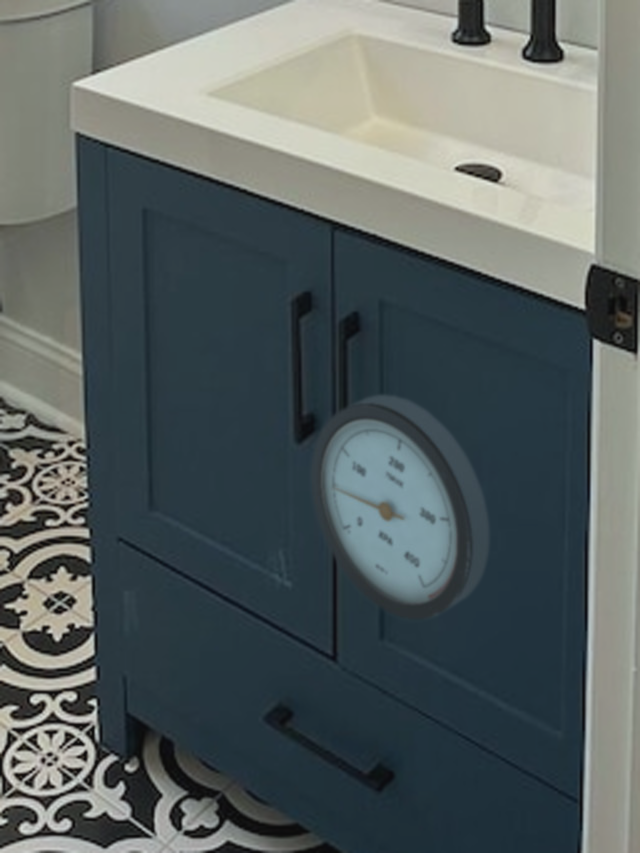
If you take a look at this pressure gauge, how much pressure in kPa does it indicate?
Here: 50 kPa
